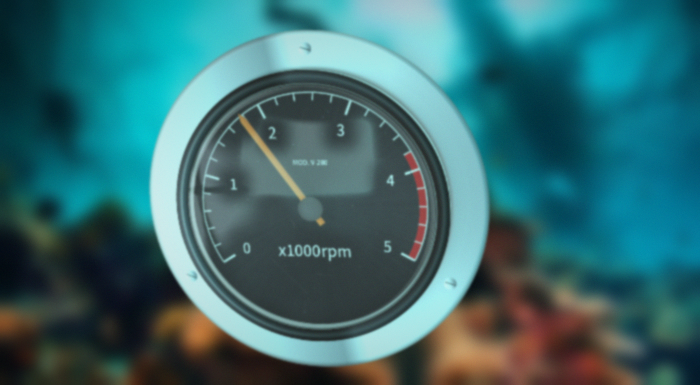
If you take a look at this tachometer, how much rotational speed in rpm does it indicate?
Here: 1800 rpm
